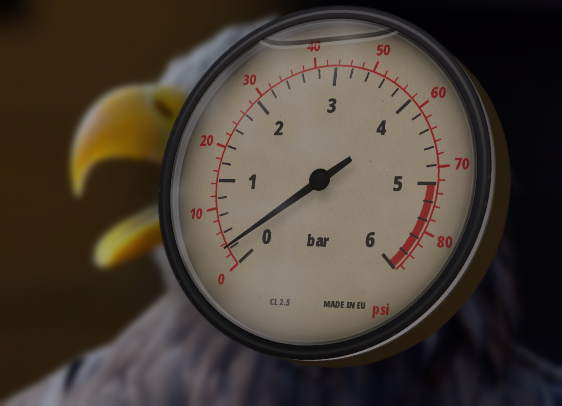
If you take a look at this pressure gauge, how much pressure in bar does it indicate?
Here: 0.2 bar
